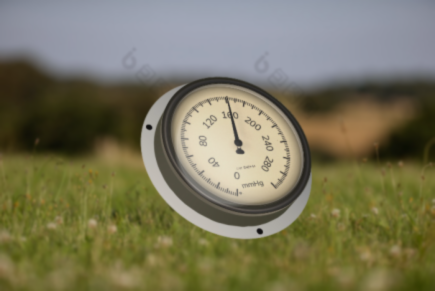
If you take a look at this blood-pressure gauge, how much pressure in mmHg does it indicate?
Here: 160 mmHg
